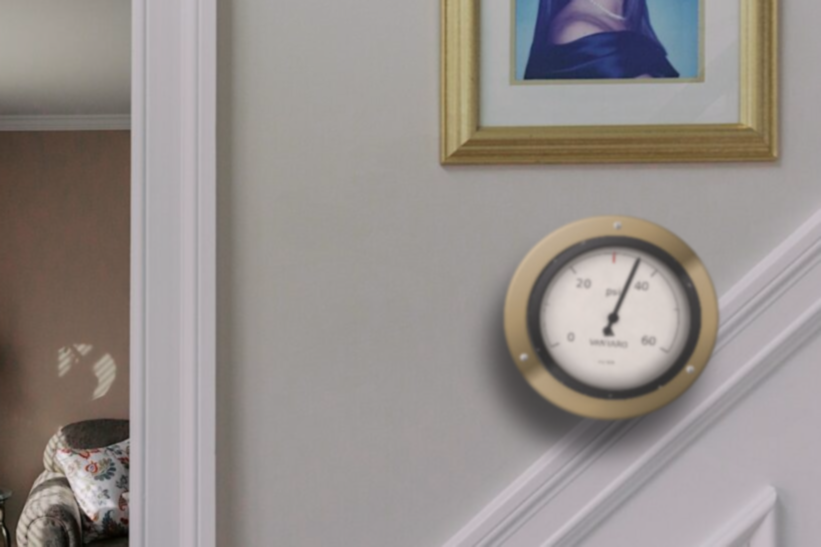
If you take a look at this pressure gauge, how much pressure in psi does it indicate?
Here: 35 psi
